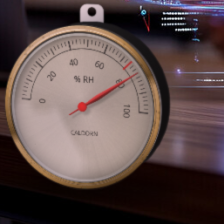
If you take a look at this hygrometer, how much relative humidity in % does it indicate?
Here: 80 %
